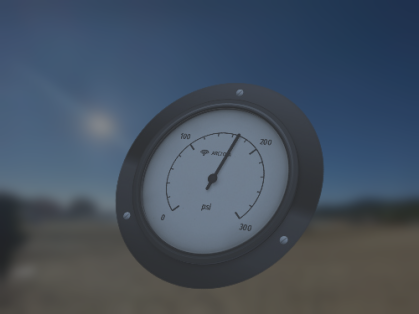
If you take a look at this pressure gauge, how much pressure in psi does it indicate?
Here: 170 psi
